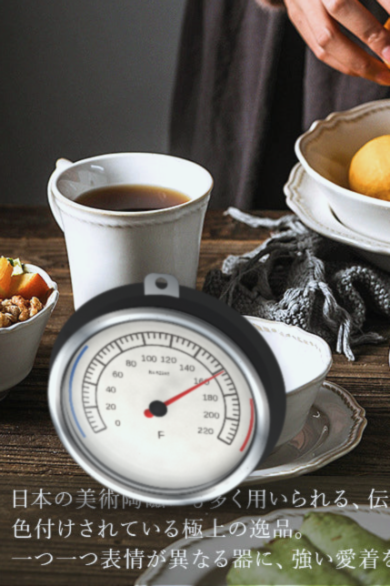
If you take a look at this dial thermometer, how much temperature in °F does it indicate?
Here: 160 °F
